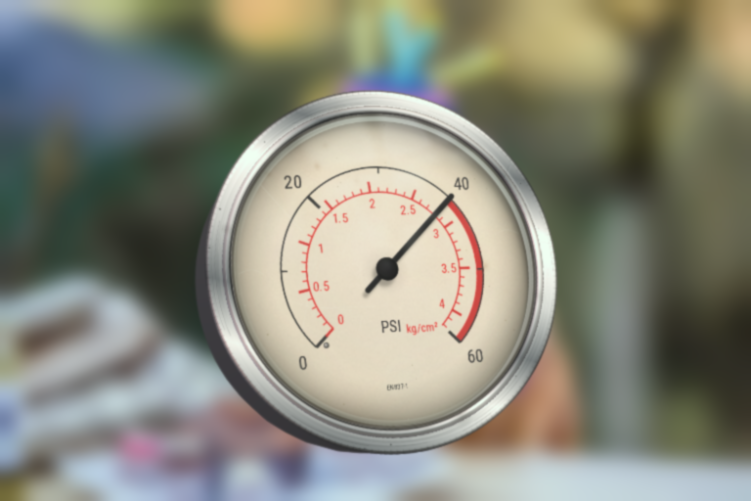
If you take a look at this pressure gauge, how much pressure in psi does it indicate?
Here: 40 psi
